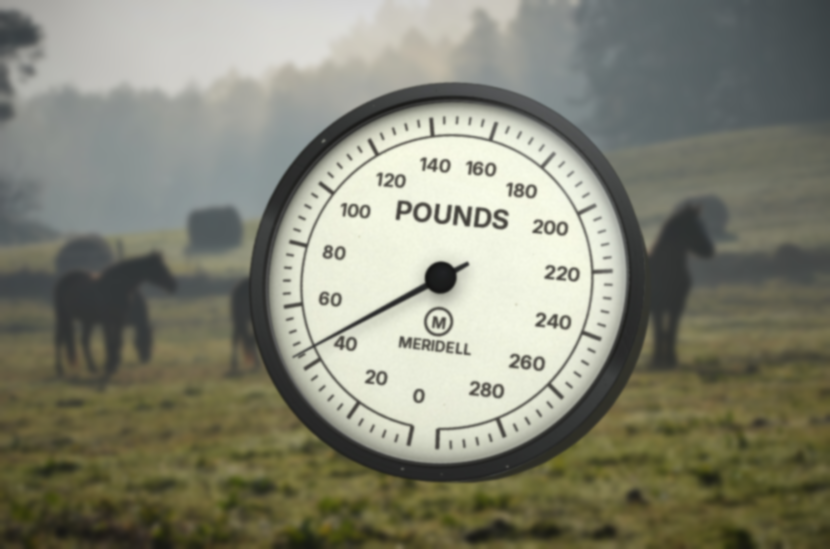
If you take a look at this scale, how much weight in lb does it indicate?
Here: 44 lb
